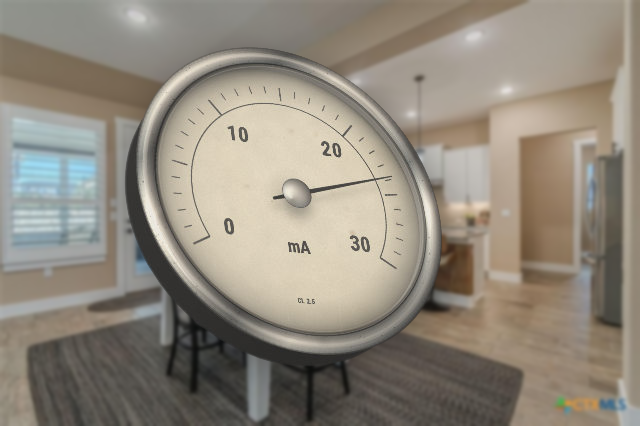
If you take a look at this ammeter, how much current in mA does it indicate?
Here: 24 mA
